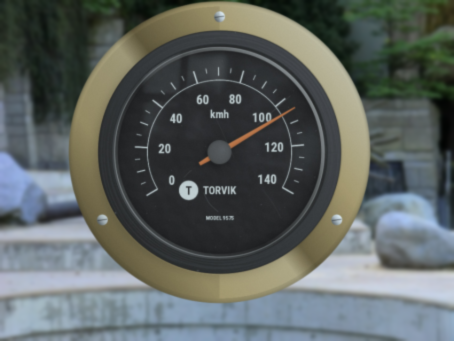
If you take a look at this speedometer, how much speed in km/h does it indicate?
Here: 105 km/h
